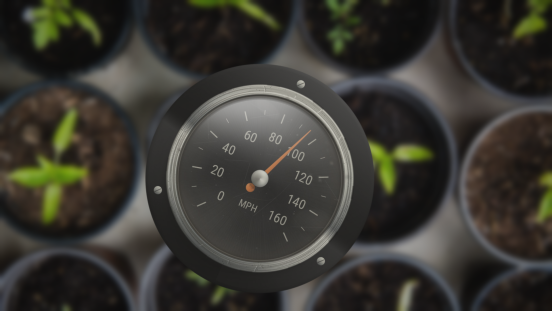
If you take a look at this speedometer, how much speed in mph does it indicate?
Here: 95 mph
